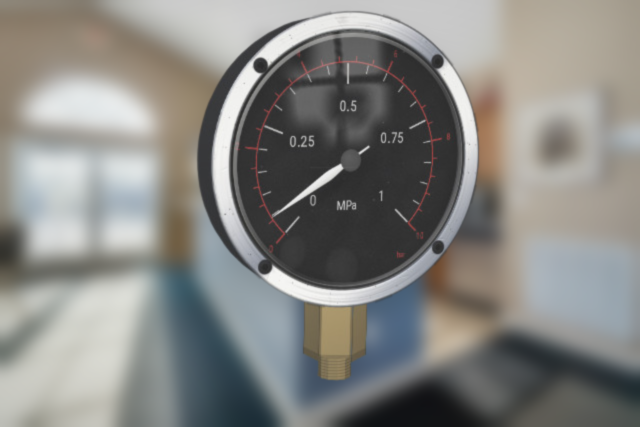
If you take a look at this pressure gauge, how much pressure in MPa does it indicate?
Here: 0.05 MPa
